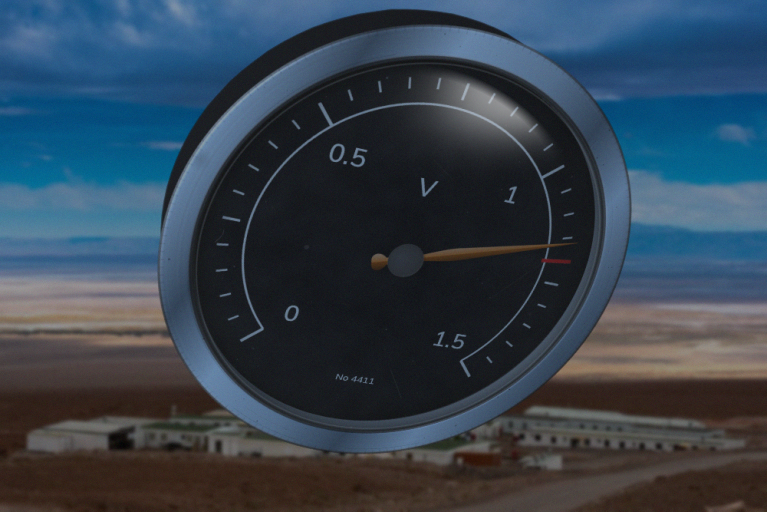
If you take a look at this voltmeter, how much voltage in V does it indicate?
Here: 1.15 V
